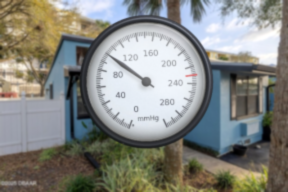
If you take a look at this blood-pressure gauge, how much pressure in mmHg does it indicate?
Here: 100 mmHg
